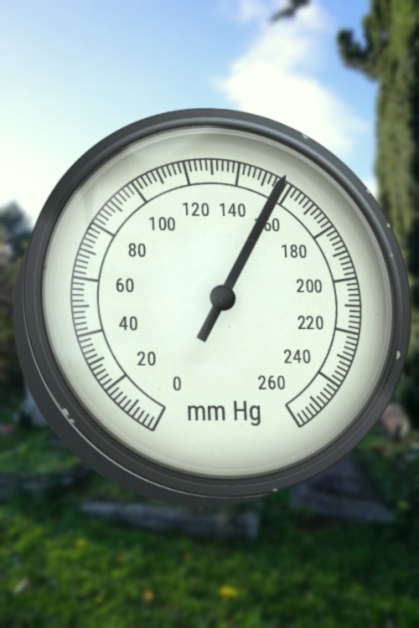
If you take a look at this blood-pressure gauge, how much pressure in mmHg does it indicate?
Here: 156 mmHg
